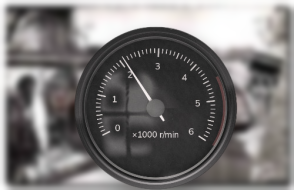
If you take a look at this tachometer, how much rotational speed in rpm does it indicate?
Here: 2100 rpm
